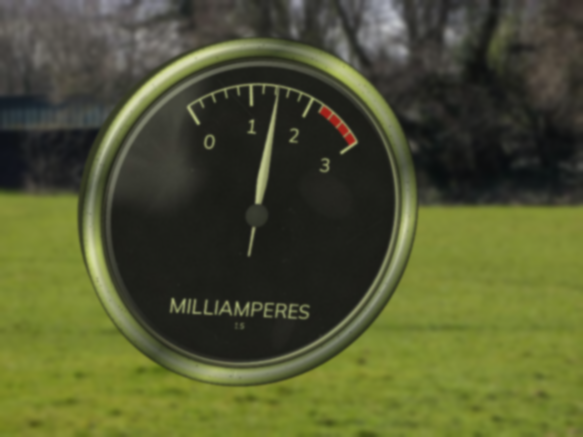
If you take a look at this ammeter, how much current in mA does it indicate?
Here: 1.4 mA
